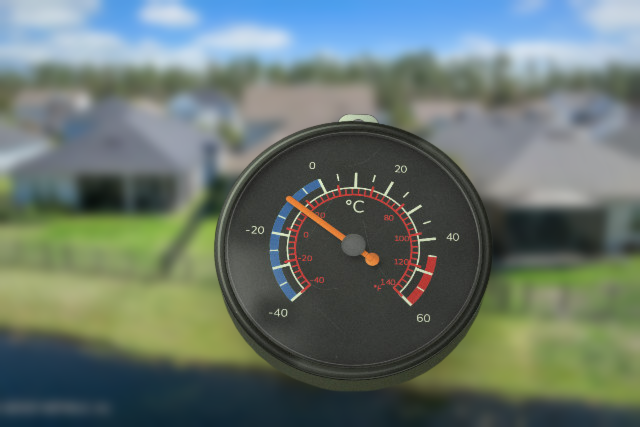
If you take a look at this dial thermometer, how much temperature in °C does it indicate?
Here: -10 °C
